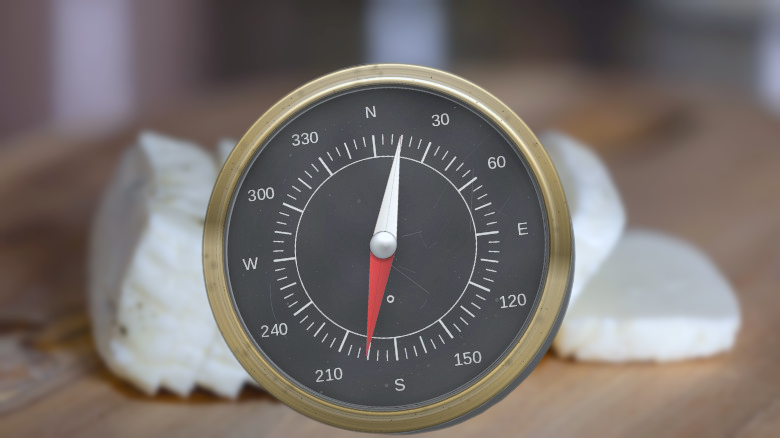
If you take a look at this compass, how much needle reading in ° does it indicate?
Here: 195 °
